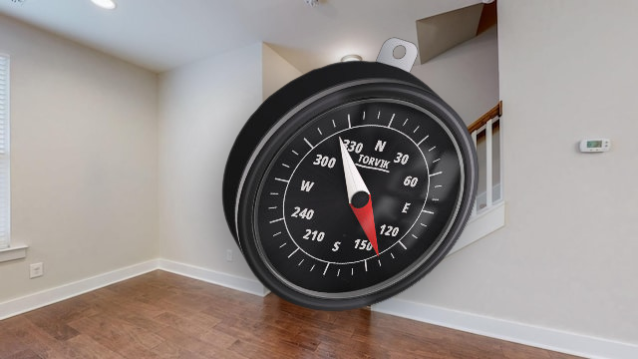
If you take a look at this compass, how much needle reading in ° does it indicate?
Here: 140 °
